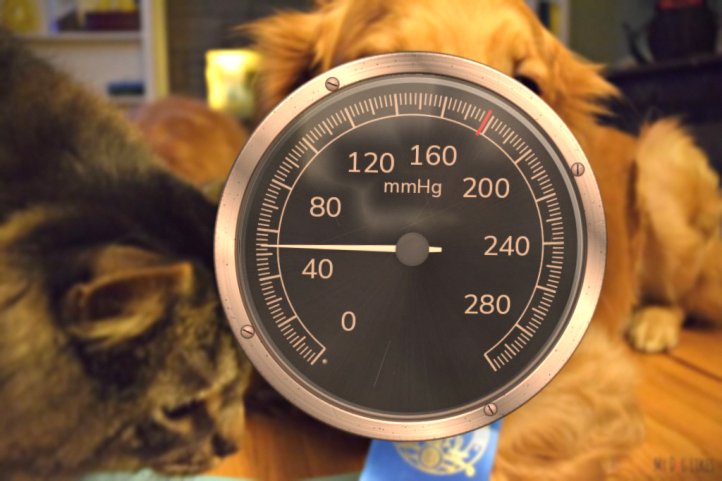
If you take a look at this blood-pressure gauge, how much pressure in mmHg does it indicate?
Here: 54 mmHg
